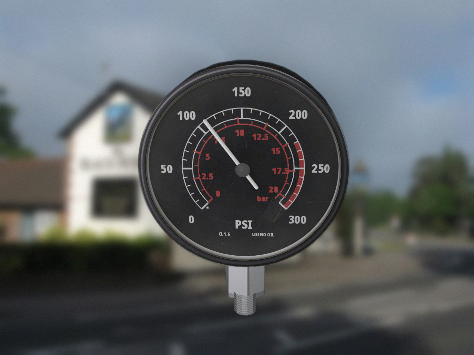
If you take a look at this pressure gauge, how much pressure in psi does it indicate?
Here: 110 psi
